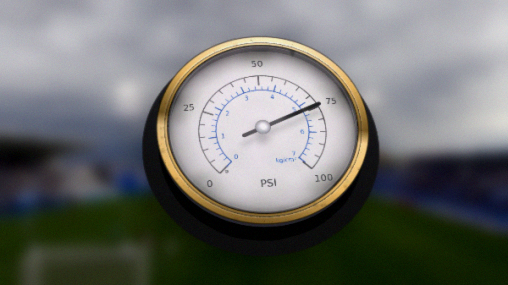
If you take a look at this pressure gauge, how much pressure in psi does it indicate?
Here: 75 psi
